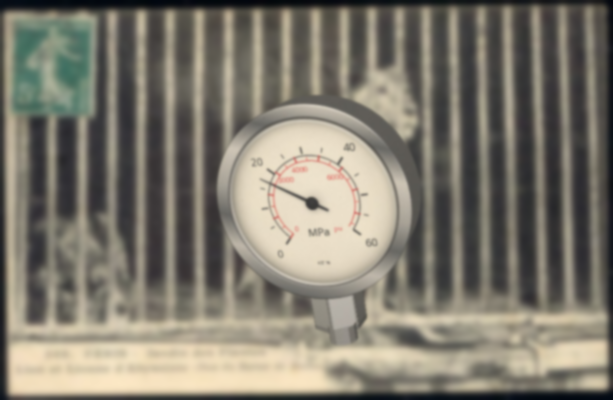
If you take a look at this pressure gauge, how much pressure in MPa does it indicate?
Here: 17.5 MPa
